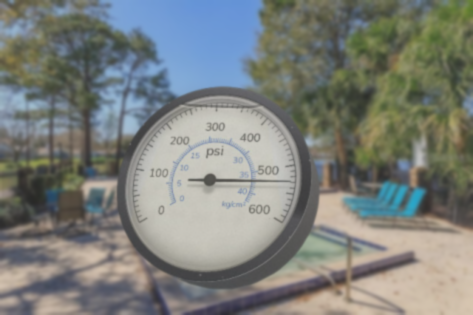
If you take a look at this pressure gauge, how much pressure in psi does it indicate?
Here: 530 psi
